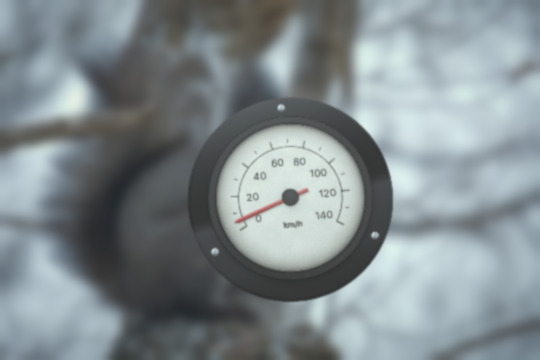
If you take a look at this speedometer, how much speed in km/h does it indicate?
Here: 5 km/h
